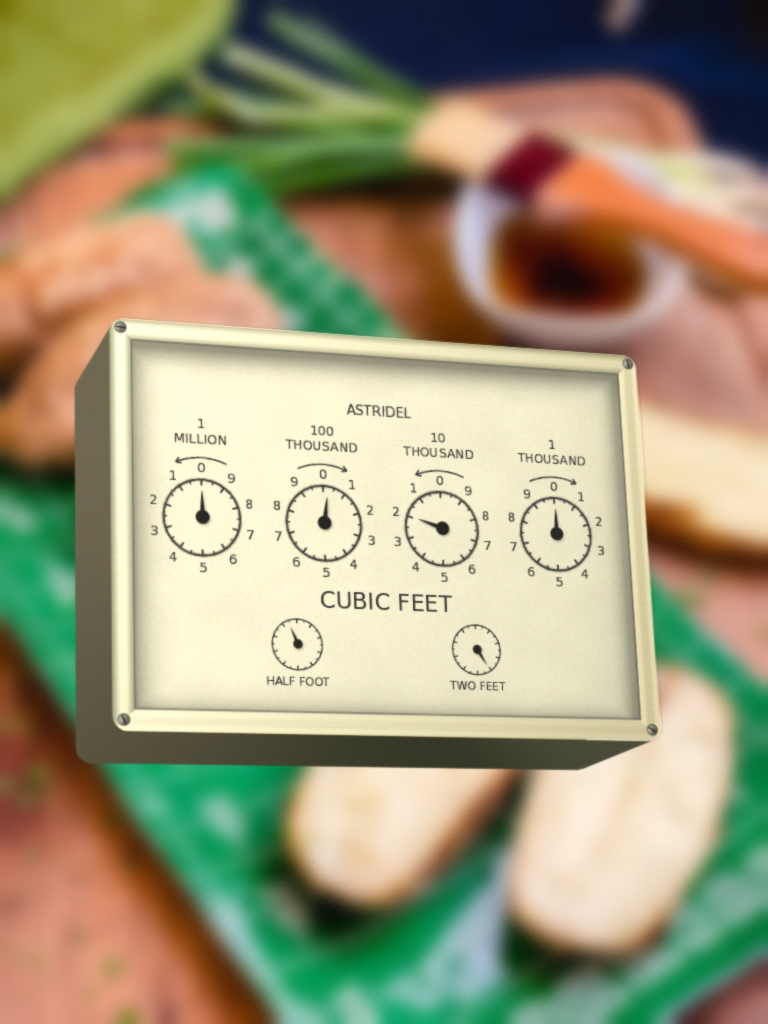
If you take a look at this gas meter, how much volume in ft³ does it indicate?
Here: 2000 ft³
